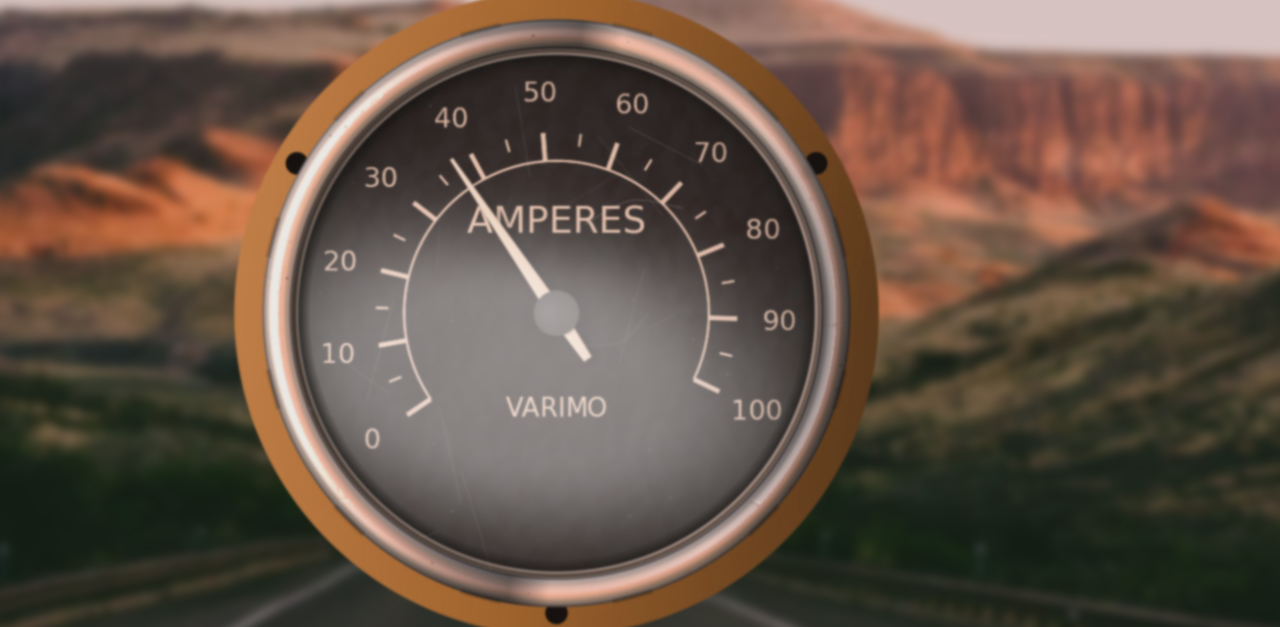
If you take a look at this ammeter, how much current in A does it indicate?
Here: 37.5 A
